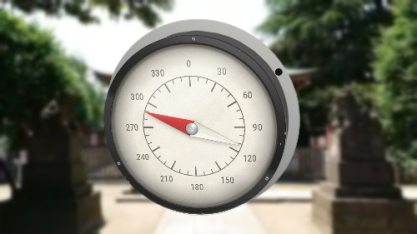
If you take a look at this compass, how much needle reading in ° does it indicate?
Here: 290 °
